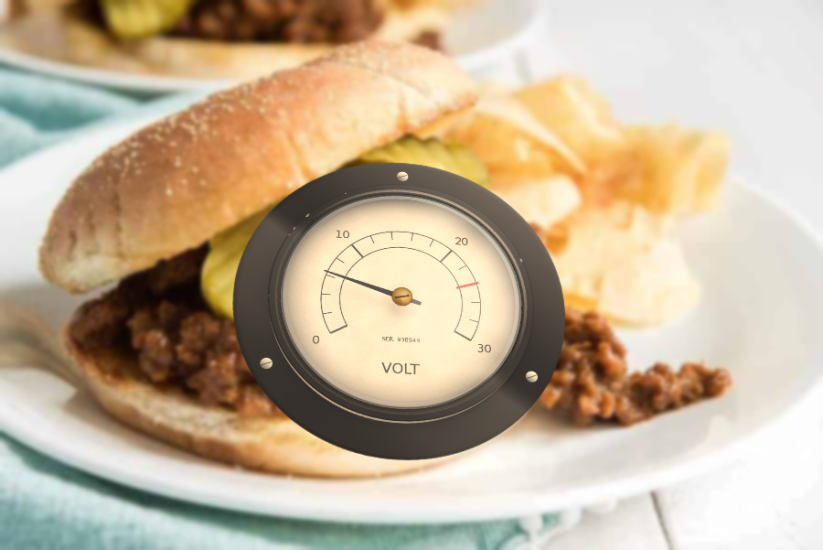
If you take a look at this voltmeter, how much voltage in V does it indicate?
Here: 6 V
